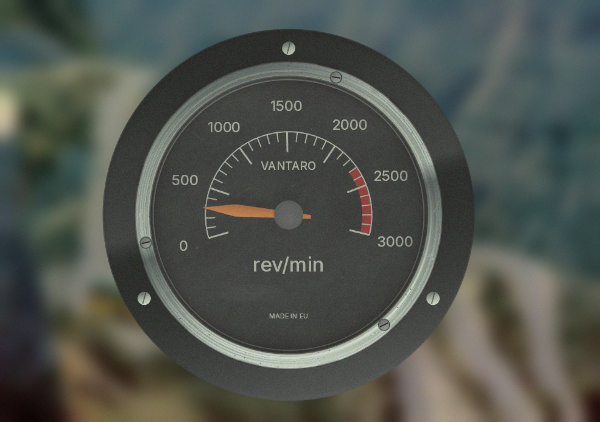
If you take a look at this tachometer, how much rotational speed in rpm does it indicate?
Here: 300 rpm
